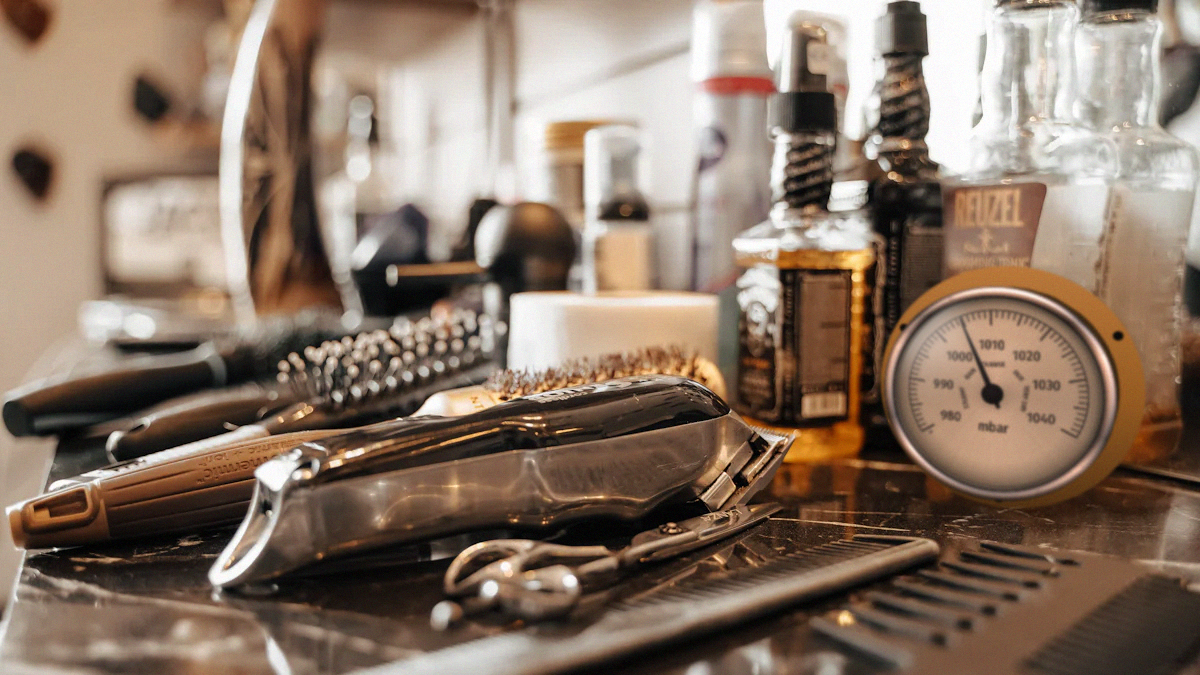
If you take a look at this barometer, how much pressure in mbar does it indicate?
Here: 1005 mbar
